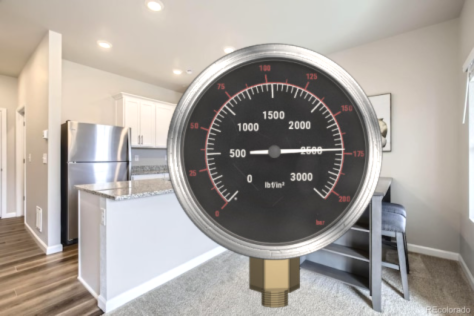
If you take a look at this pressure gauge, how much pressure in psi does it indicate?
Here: 2500 psi
